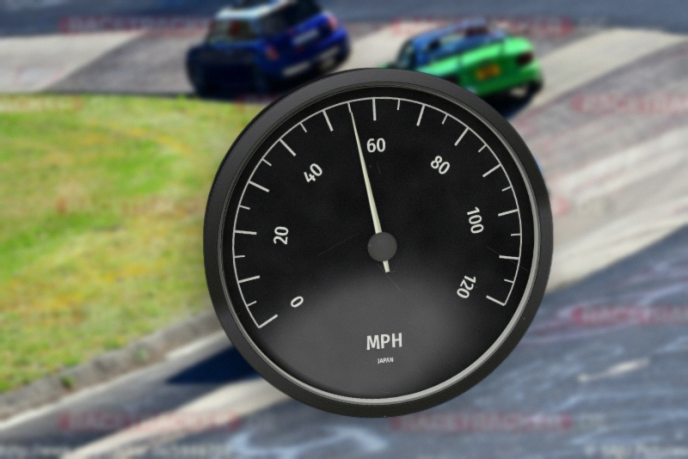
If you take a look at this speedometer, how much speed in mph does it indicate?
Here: 55 mph
